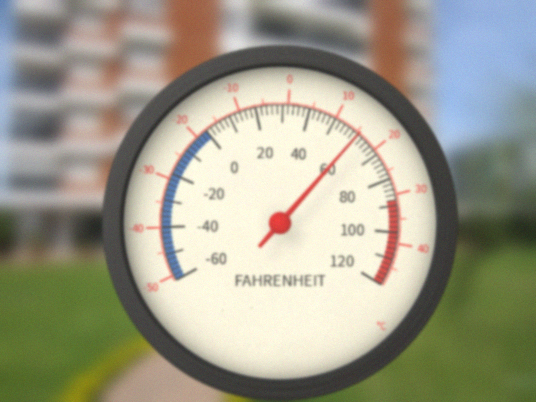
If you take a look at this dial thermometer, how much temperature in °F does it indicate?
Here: 60 °F
